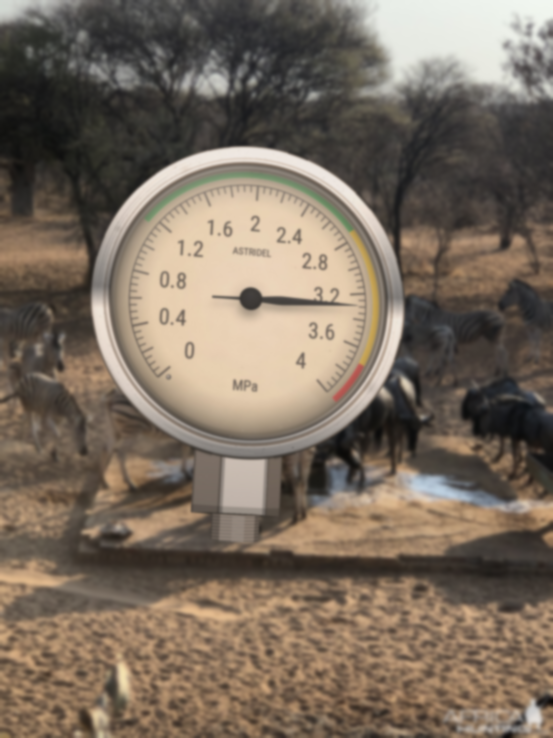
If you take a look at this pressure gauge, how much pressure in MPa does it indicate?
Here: 3.3 MPa
